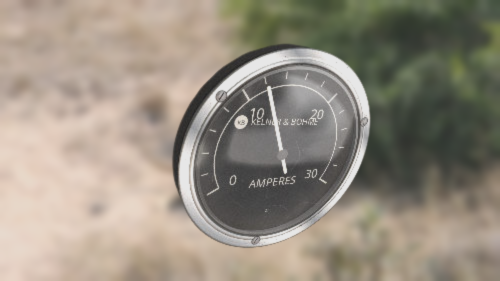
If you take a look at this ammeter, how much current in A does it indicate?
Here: 12 A
